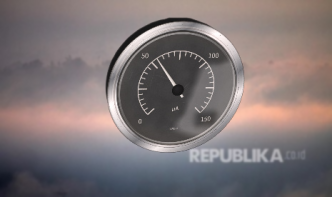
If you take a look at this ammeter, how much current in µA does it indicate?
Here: 55 µA
